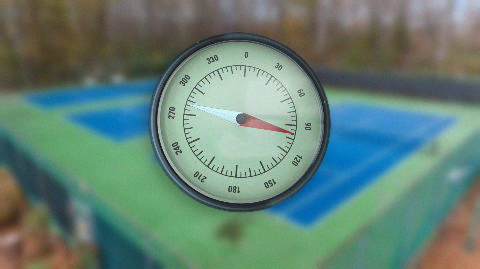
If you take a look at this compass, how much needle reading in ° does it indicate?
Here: 100 °
